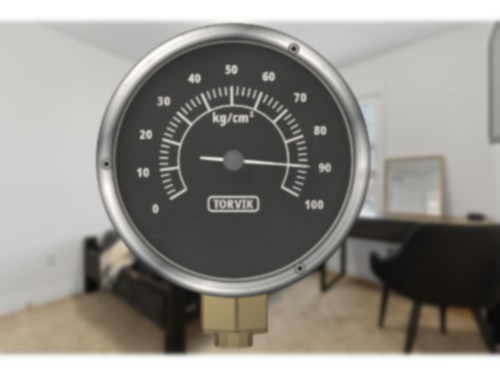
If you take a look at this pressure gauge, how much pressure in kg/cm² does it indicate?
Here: 90 kg/cm²
